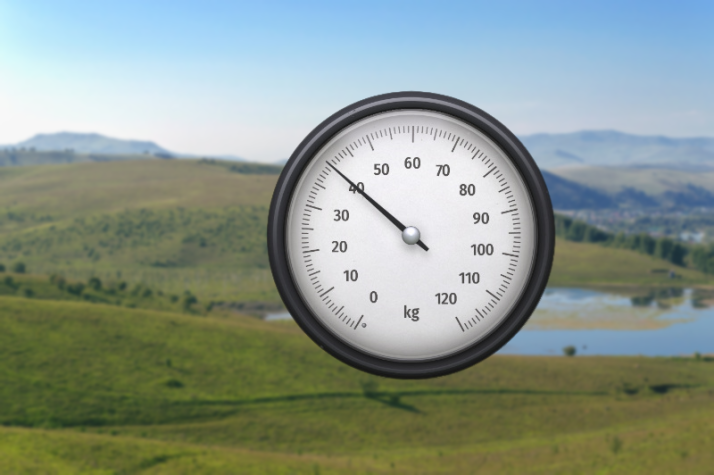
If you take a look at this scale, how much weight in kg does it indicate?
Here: 40 kg
